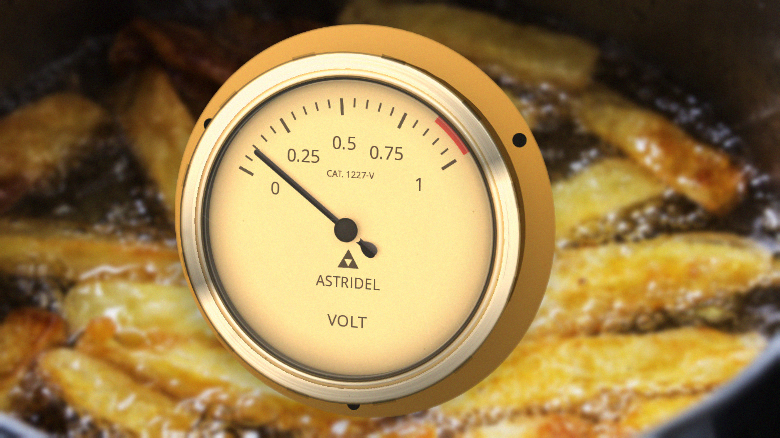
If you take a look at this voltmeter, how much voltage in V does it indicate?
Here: 0.1 V
